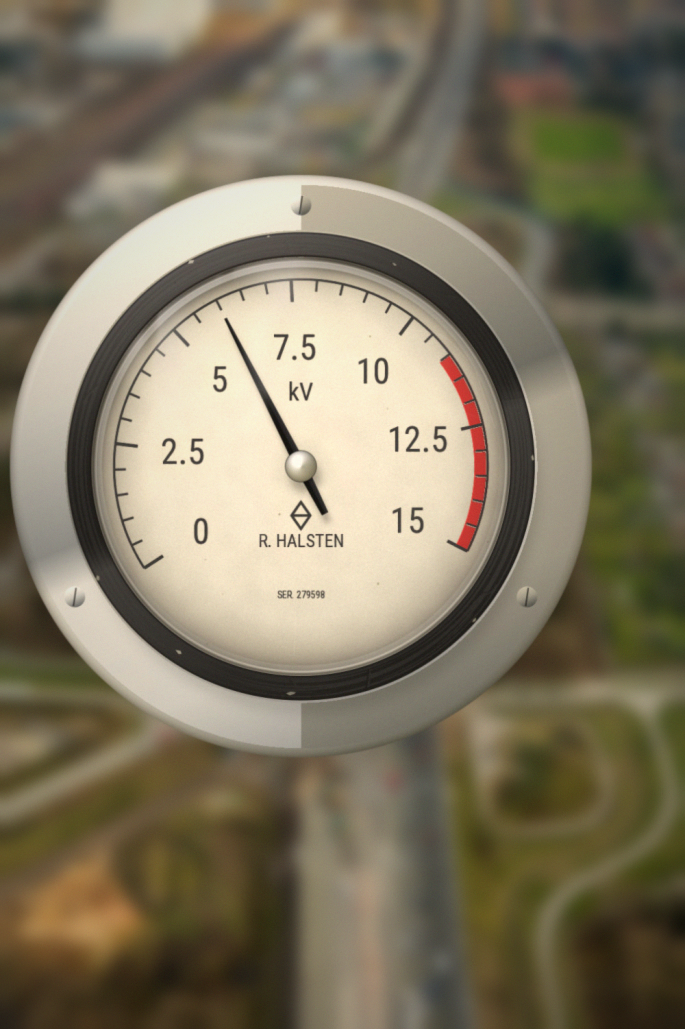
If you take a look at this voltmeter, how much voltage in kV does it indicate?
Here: 6 kV
